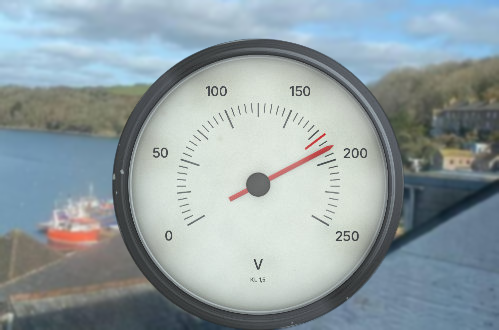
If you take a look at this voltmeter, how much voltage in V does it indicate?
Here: 190 V
